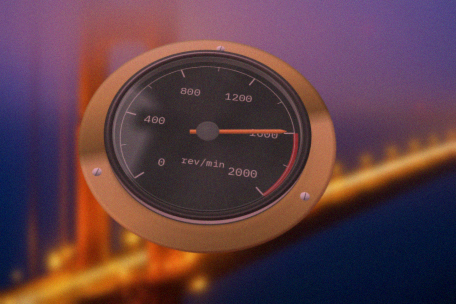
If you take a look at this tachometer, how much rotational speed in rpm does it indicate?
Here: 1600 rpm
